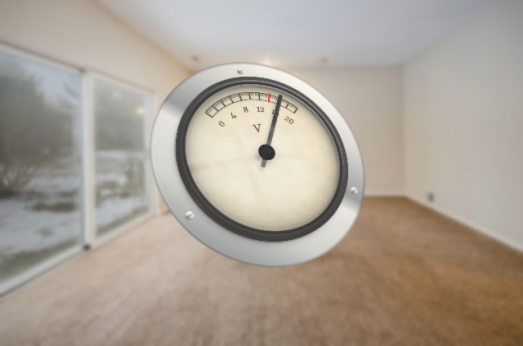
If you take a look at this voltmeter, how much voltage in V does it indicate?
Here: 16 V
